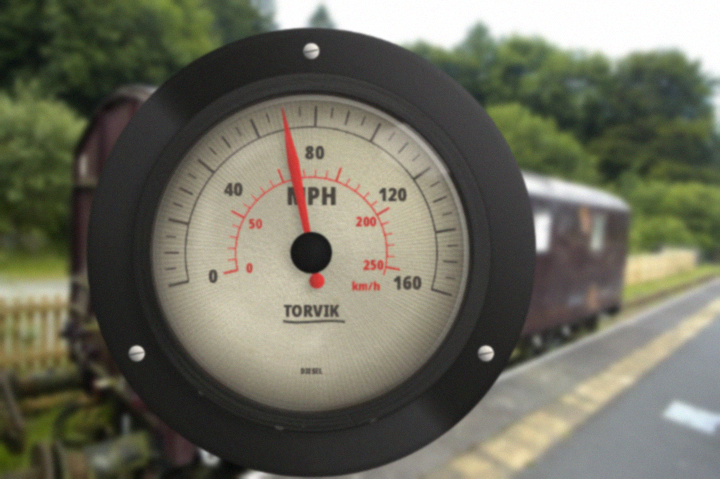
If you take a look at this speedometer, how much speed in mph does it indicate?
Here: 70 mph
